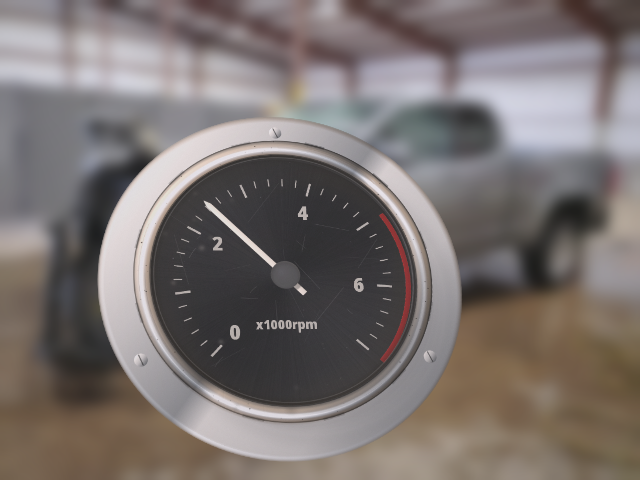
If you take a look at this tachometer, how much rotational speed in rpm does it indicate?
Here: 2400 rpm
